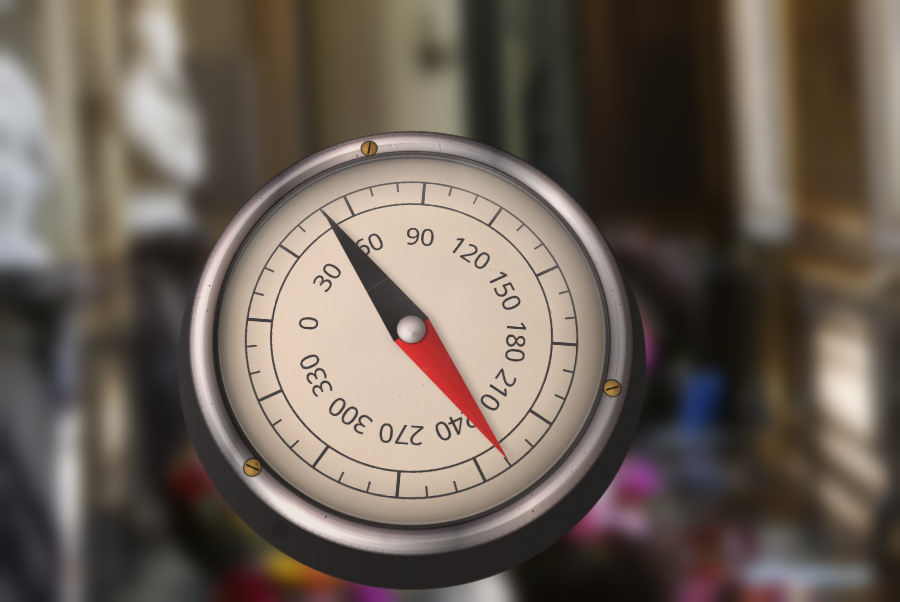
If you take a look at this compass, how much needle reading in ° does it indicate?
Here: 230 °
